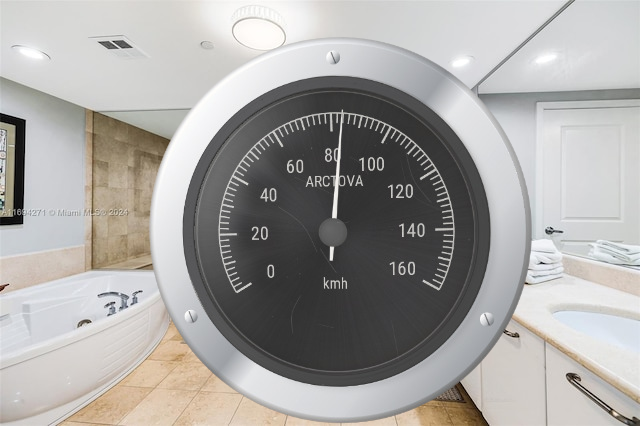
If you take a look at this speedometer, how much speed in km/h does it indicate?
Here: 84 km/h
